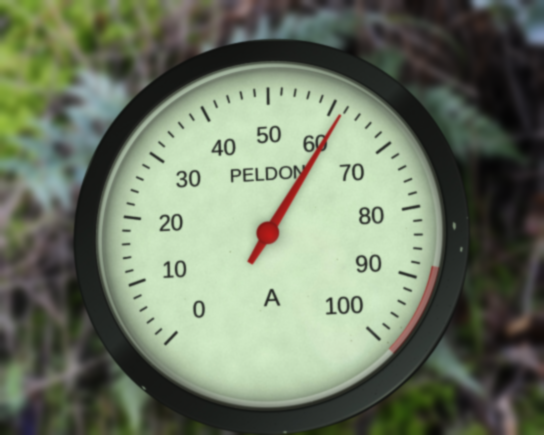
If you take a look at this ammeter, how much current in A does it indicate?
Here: 62 A
